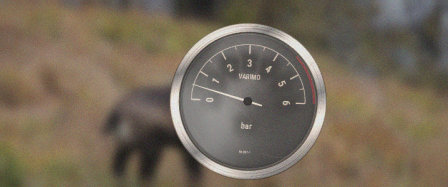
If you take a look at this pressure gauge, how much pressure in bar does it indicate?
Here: 0.5 bar
